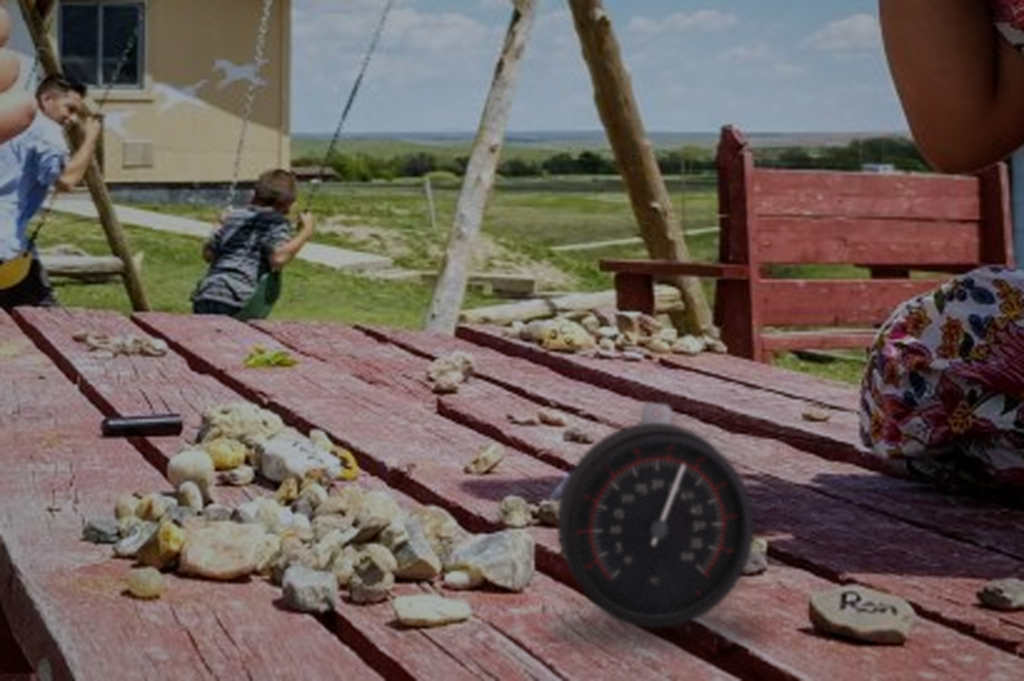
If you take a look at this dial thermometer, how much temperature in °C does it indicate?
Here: 35 °C
